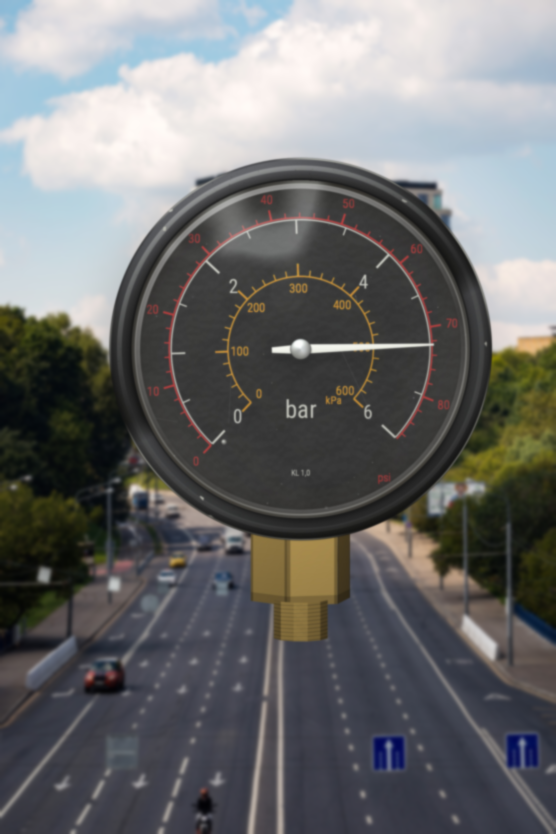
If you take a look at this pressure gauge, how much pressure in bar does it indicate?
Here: 5 bar
